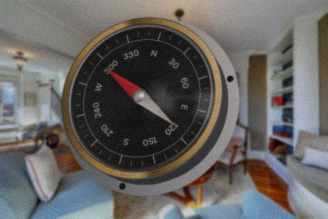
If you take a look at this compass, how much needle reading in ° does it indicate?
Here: 295 °
